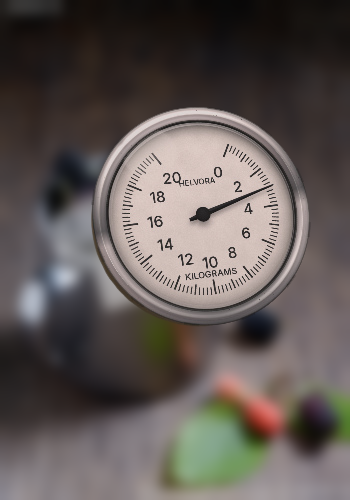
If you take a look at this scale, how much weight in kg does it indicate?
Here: 3 kg
